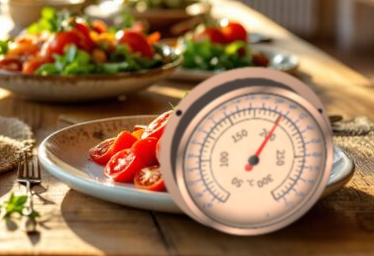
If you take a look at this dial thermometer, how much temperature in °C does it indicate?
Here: 200 °C
